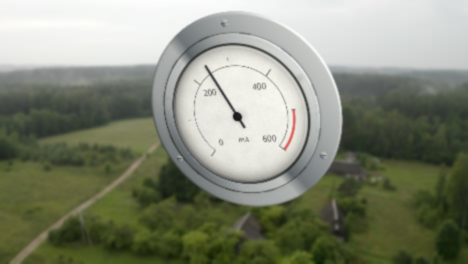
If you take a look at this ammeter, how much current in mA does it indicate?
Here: 250 mA
